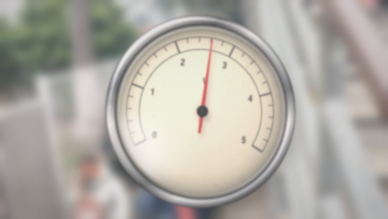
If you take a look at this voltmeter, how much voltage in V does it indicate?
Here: 2.6 V
